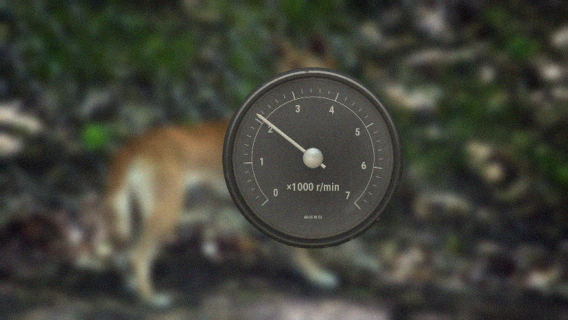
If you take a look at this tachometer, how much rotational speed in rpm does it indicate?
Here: 2100 rpm
